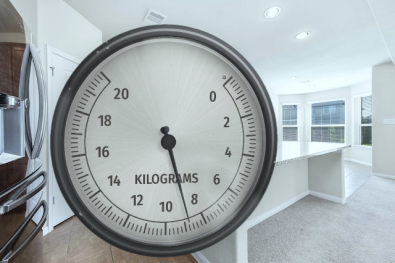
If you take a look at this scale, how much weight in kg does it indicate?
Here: 8.8 kg
